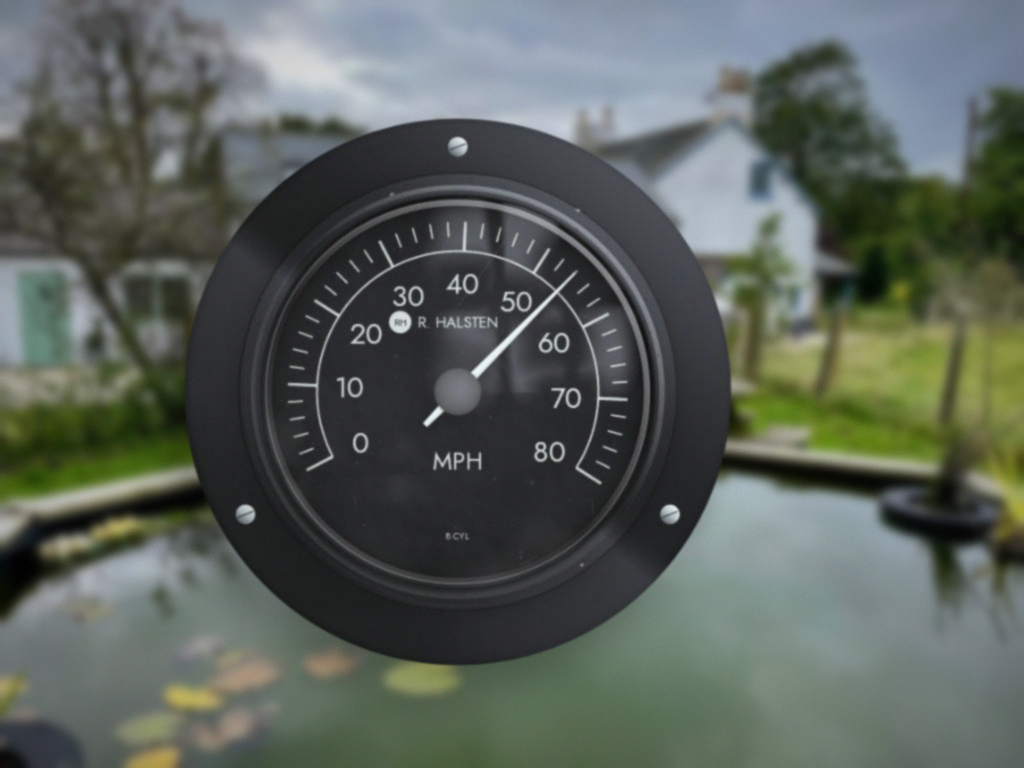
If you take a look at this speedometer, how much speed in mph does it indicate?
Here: 54 mph
